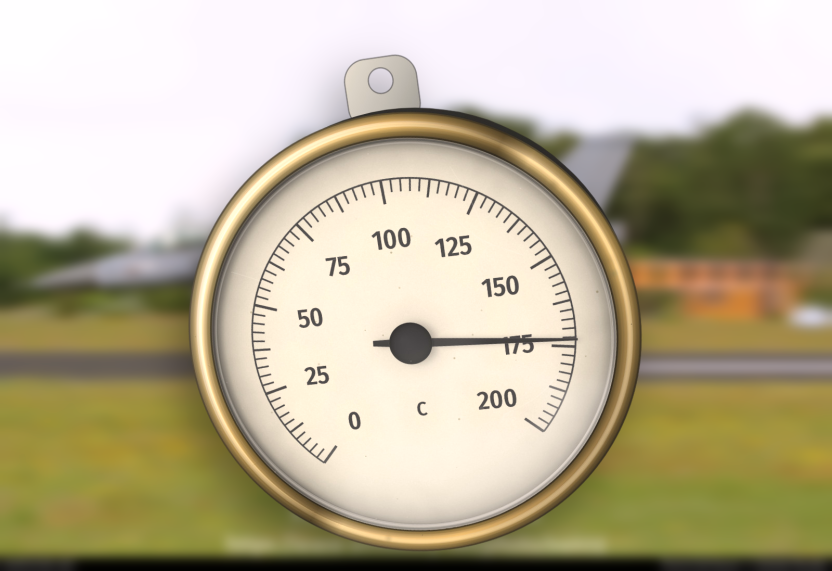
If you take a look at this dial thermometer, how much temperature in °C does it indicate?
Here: 172.5 °C
